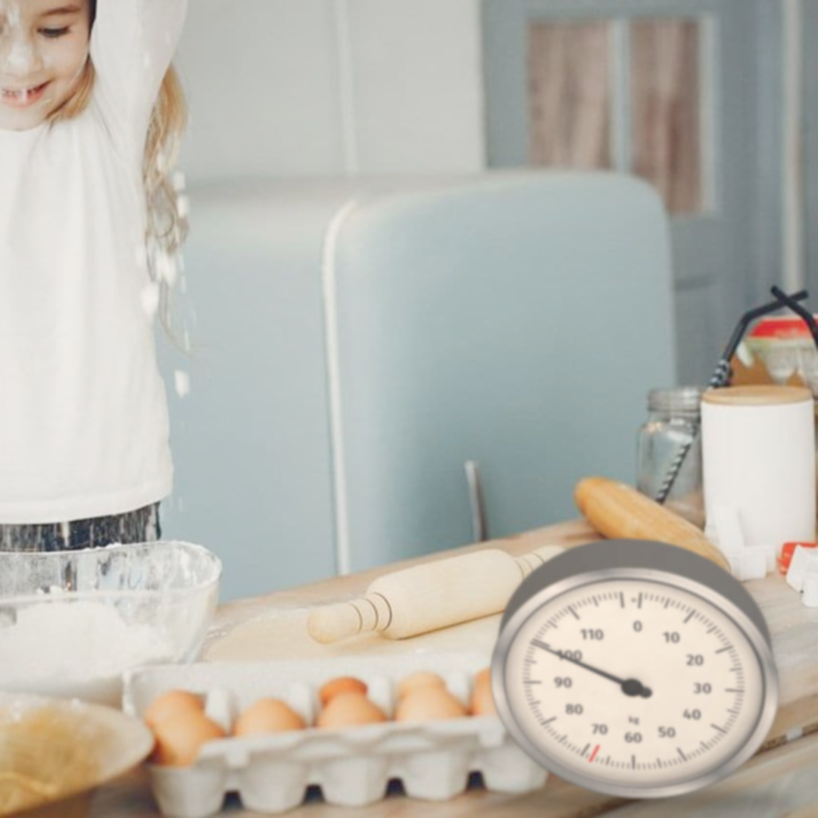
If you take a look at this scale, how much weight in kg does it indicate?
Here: 100 kg
